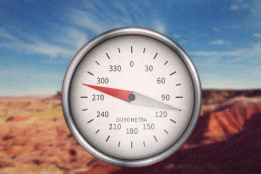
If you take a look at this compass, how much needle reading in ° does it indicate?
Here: 285 °
